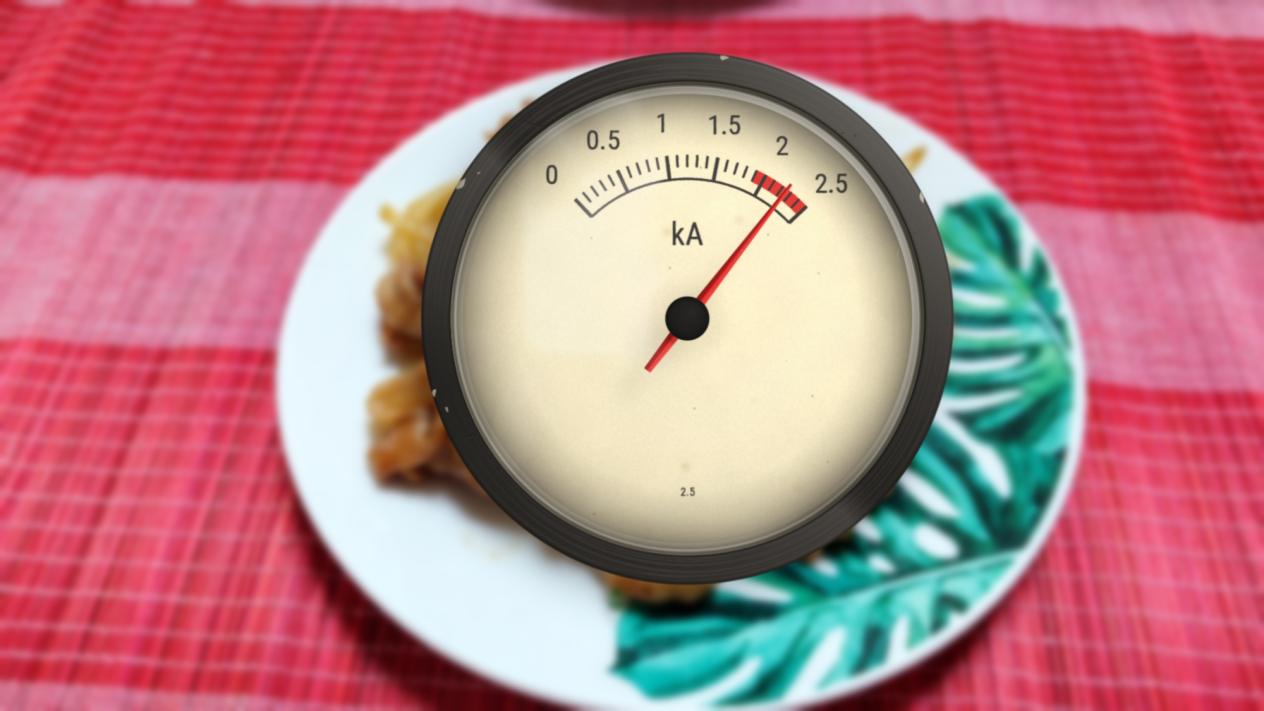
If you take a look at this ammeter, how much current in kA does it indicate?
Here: 2.25 kA
